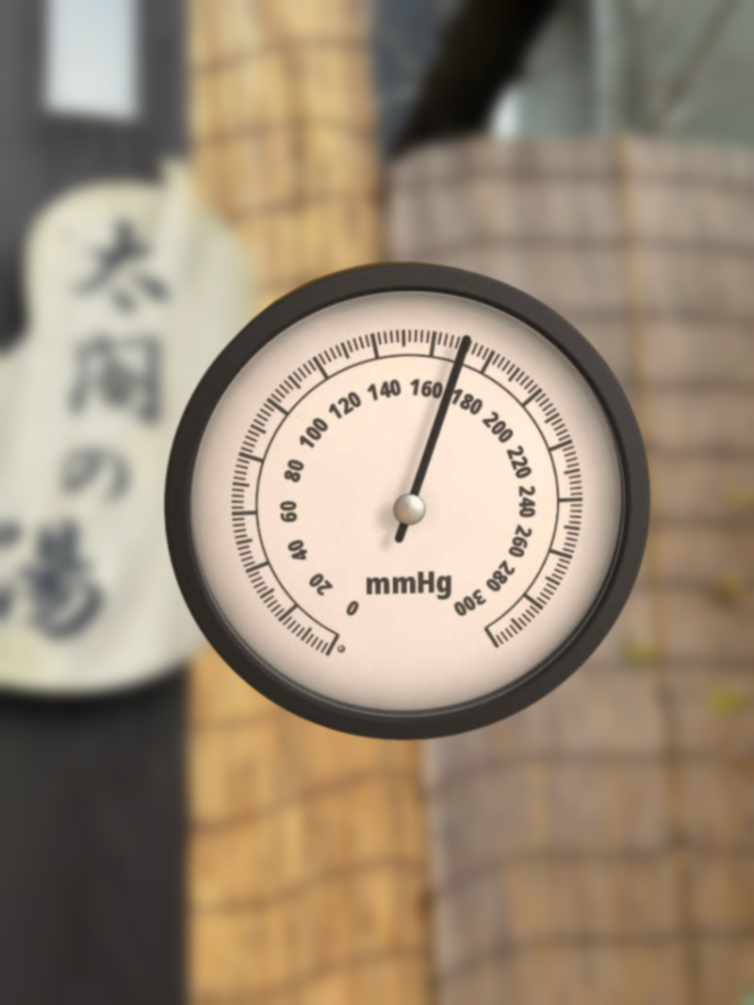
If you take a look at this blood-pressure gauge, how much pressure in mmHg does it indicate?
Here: 170 mmHg
